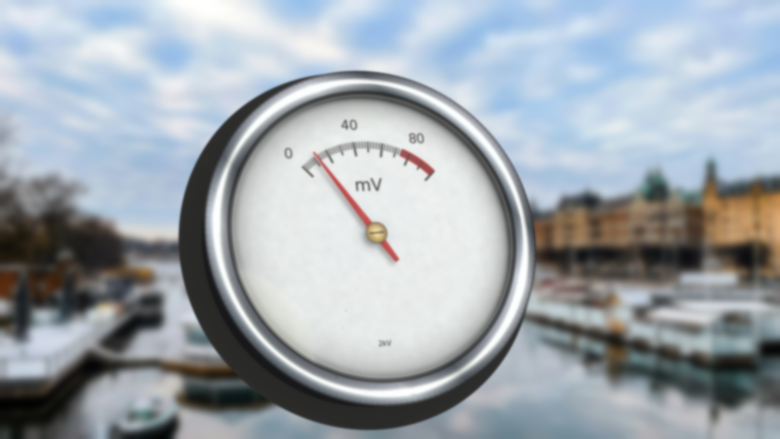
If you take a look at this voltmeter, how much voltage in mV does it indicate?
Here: 10 mV
